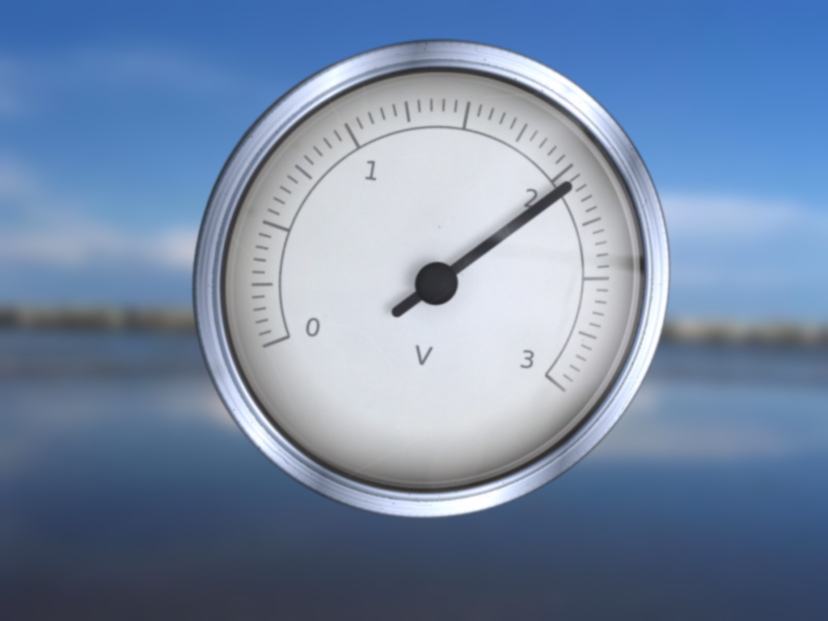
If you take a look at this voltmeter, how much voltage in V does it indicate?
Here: 2.05 V
